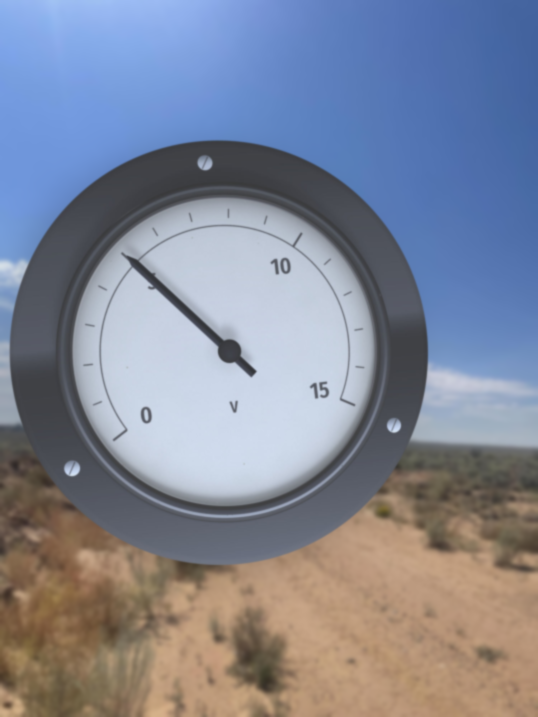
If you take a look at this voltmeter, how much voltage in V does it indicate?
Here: 5 V
